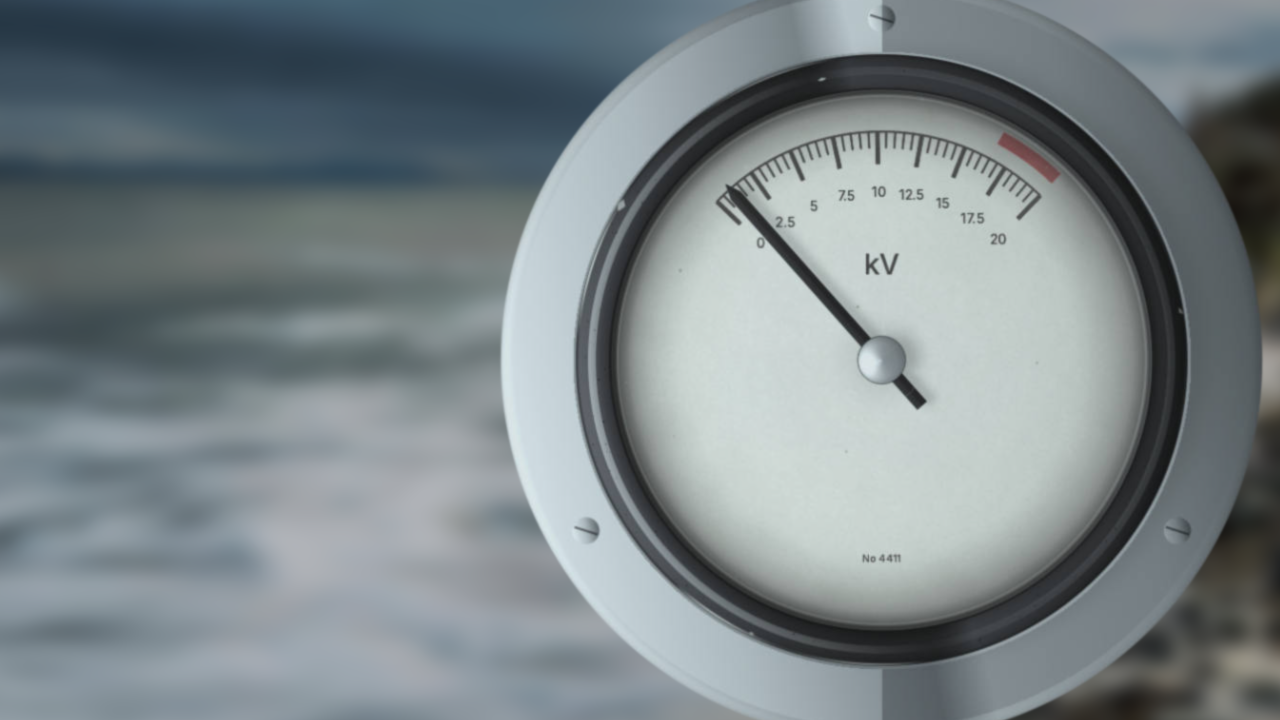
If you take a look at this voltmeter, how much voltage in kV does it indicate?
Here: 1 kV
